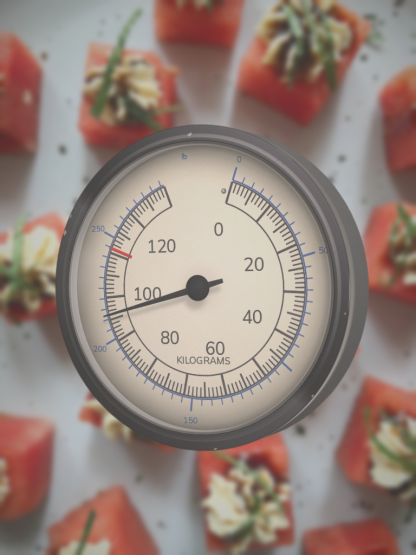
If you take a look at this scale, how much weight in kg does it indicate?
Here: 96 kg
